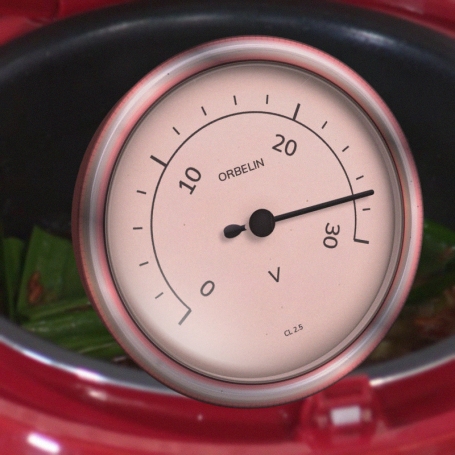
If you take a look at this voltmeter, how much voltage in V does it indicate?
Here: 27 V
